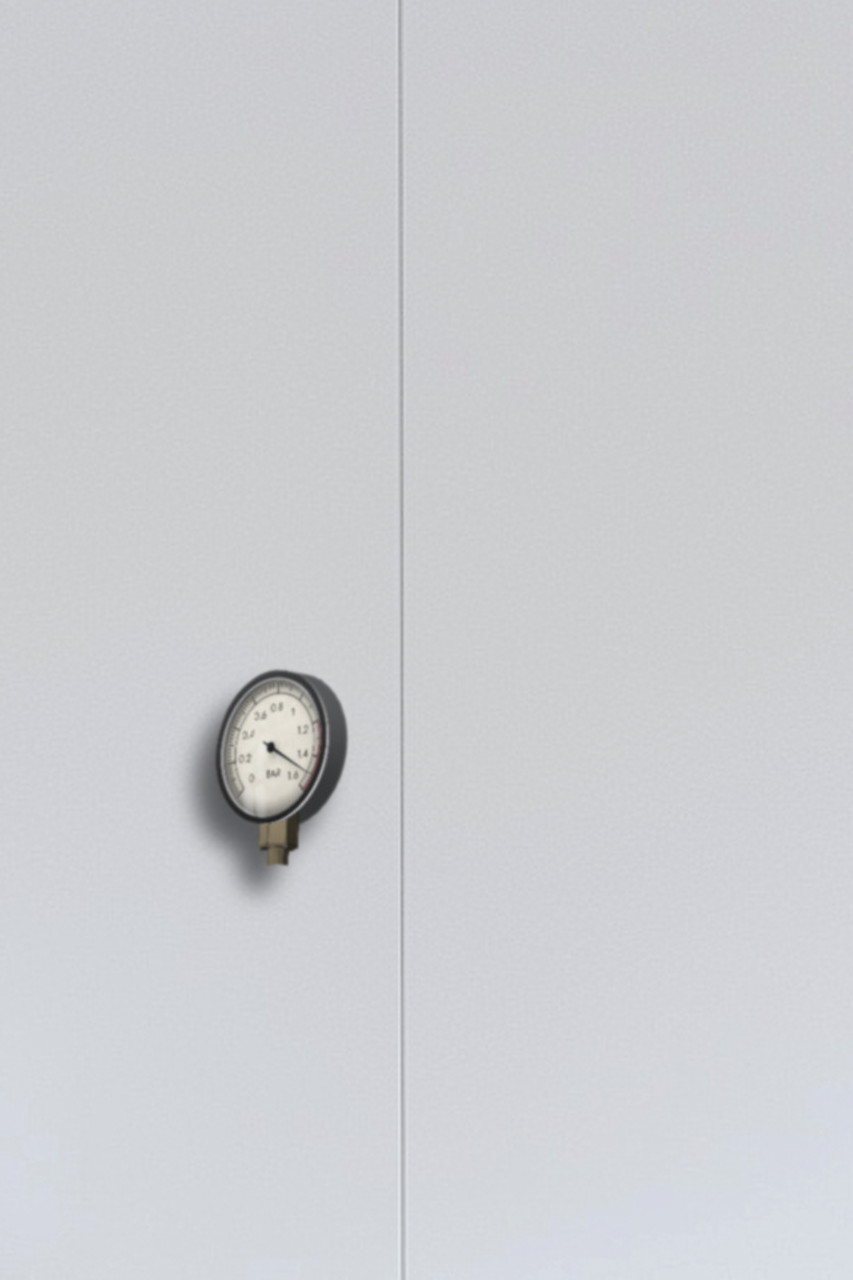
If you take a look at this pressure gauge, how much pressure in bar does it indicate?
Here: 1.5 bar
